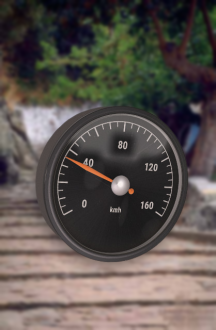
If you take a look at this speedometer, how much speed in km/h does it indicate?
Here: 35 km/h
